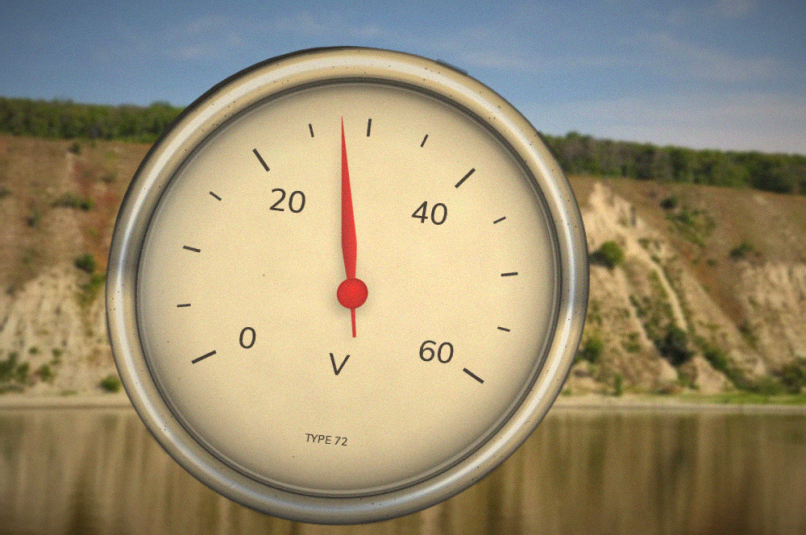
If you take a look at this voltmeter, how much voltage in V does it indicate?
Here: 27.5 V
